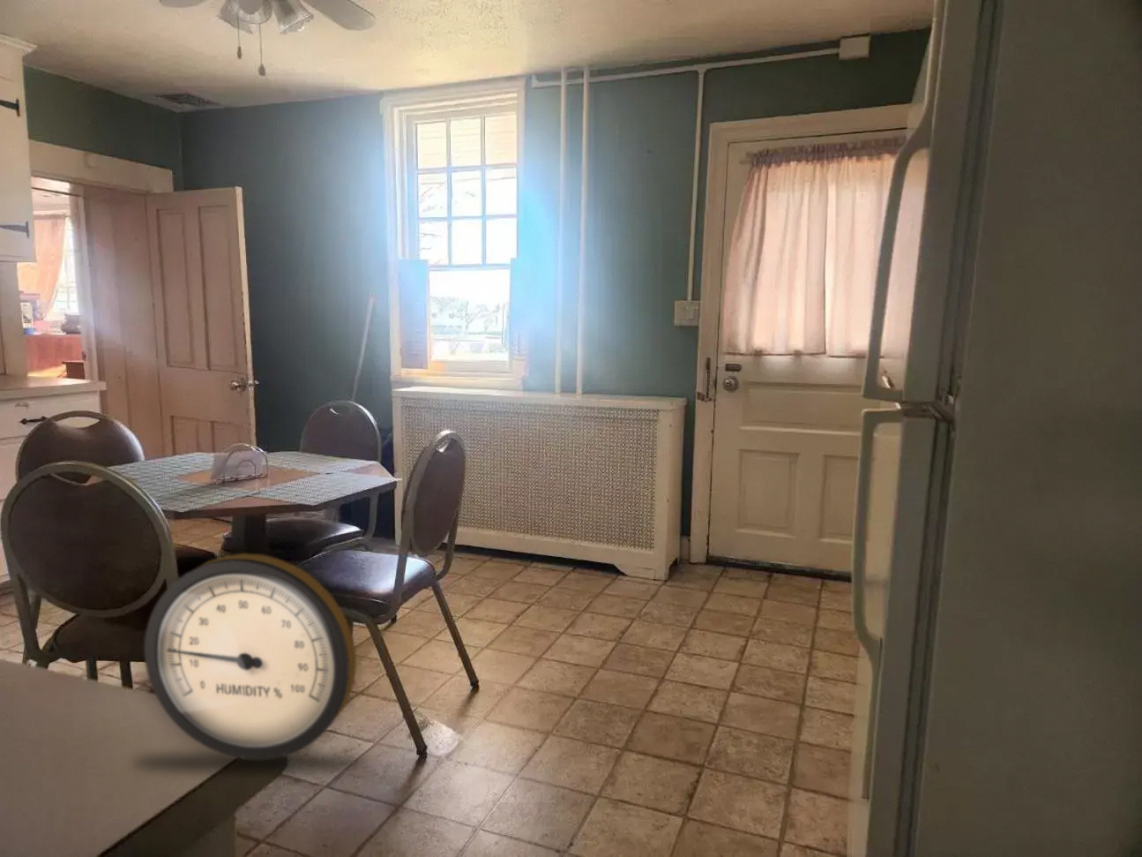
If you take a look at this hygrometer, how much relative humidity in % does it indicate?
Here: 15 %
